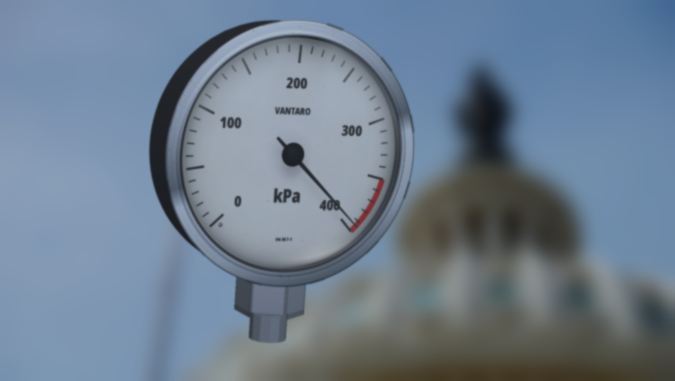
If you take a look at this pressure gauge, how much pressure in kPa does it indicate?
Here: 395 kPa
